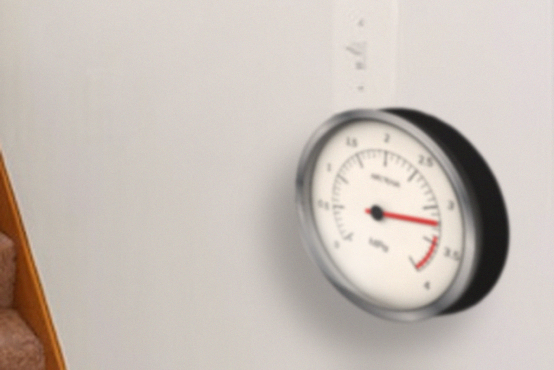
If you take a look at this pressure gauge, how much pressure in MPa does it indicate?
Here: 3.2 MPa
